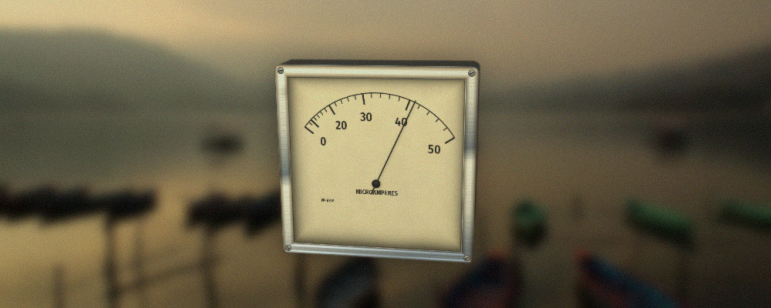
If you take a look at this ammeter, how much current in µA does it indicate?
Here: 41 µA
